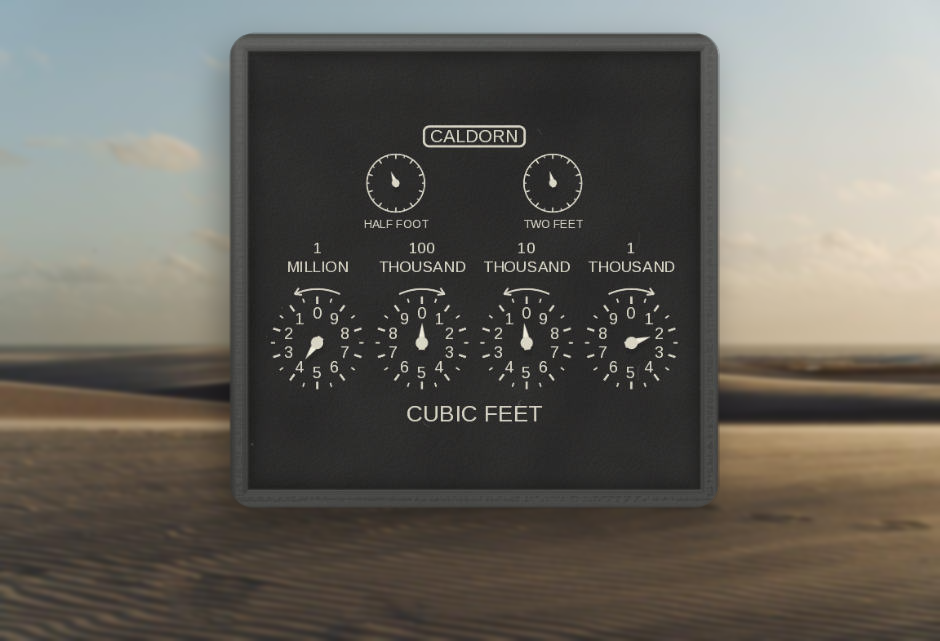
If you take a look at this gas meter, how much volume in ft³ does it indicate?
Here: 400200 ft³
